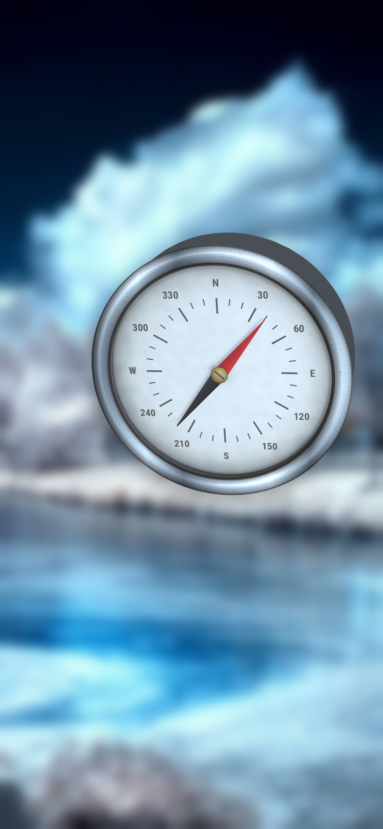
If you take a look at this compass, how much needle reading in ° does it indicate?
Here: 40 °
